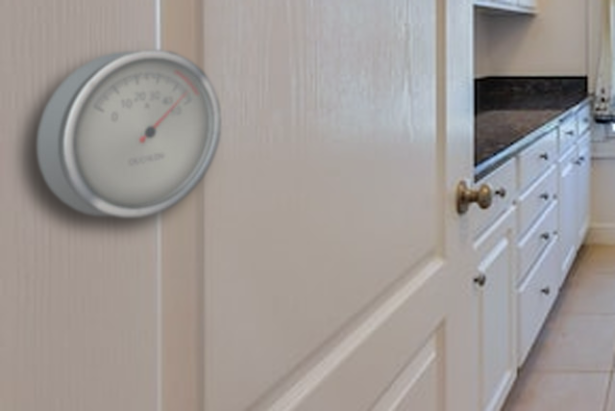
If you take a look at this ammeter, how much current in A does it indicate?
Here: 45 A
